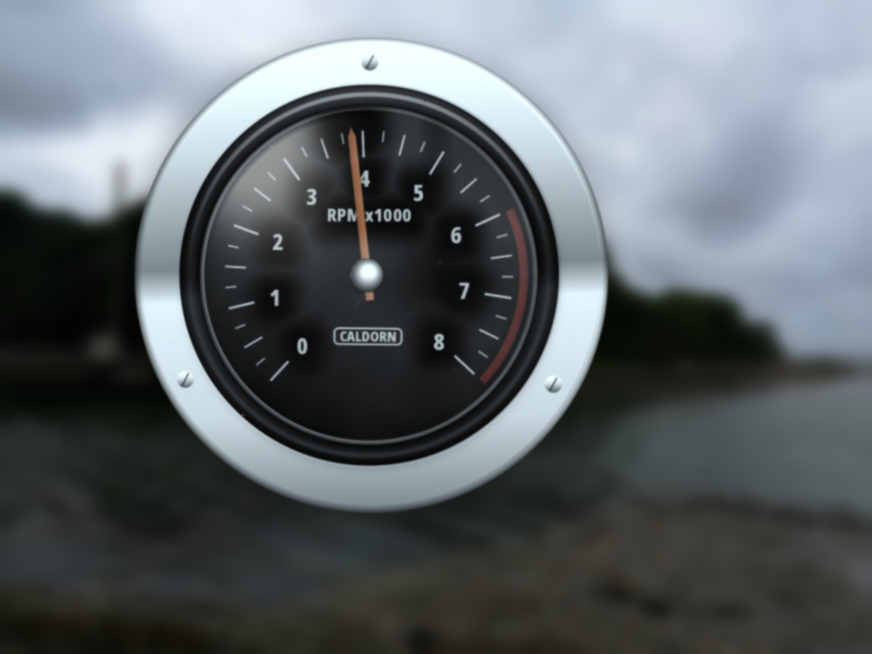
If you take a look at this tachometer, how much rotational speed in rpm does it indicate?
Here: 3875 rpm
